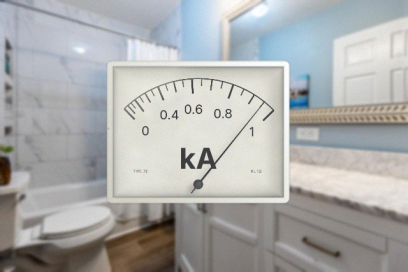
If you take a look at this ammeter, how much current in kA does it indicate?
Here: 0.95 kA
